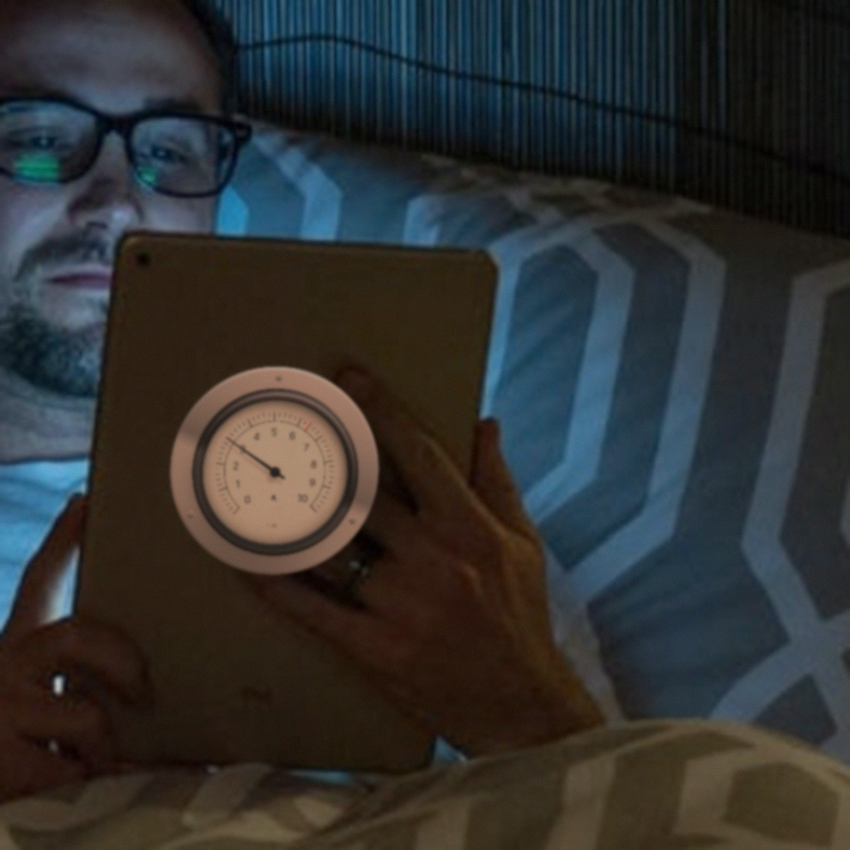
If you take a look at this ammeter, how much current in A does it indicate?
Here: 3 A
